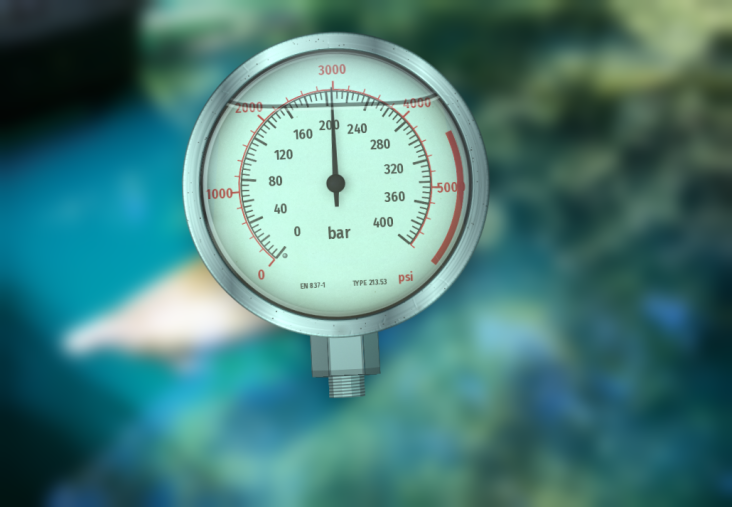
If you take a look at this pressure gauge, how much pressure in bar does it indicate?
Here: 205 bar
